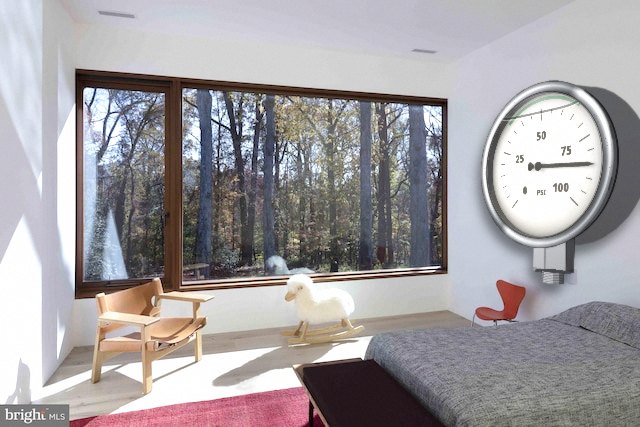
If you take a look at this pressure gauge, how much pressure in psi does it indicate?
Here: 85 psi
